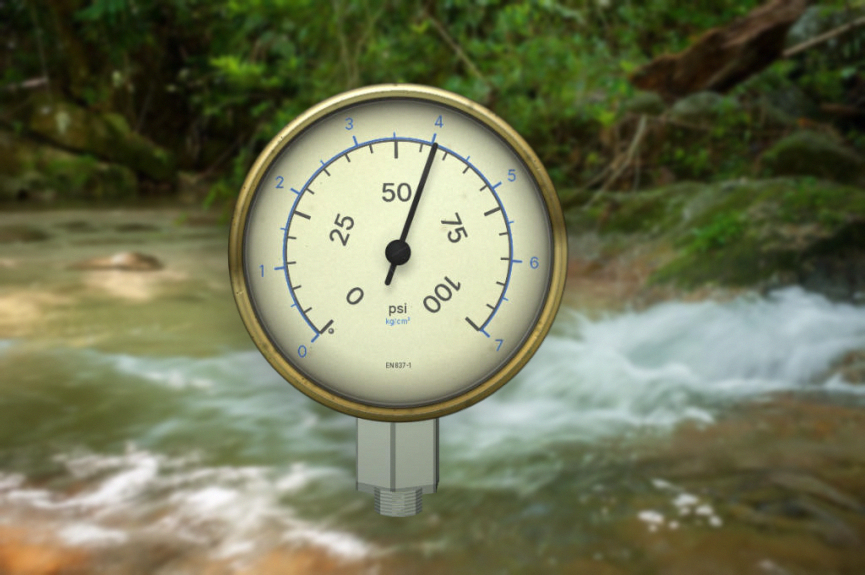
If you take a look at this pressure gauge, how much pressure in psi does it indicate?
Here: 57.5 psi
